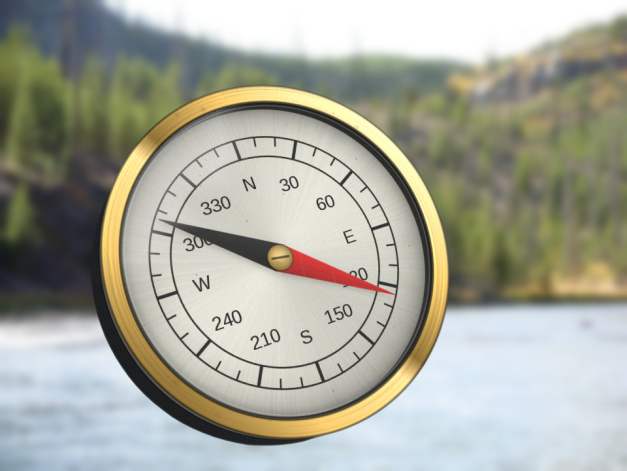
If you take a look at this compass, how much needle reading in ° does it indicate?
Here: 125 °
